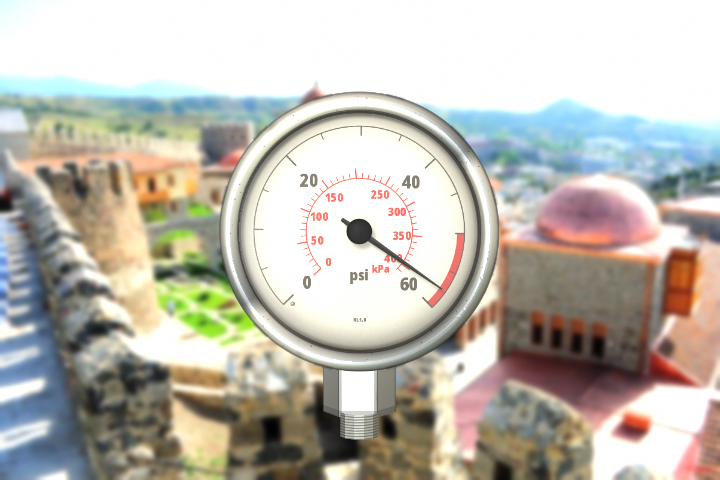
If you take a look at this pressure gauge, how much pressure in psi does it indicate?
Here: 57.5 psi
